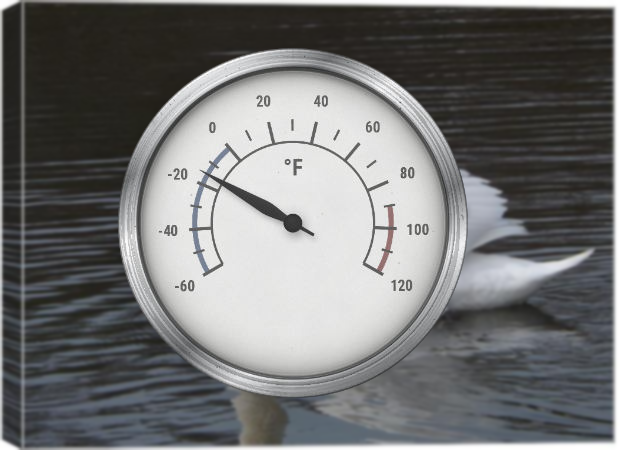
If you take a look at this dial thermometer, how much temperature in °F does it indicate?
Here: -15 °F
